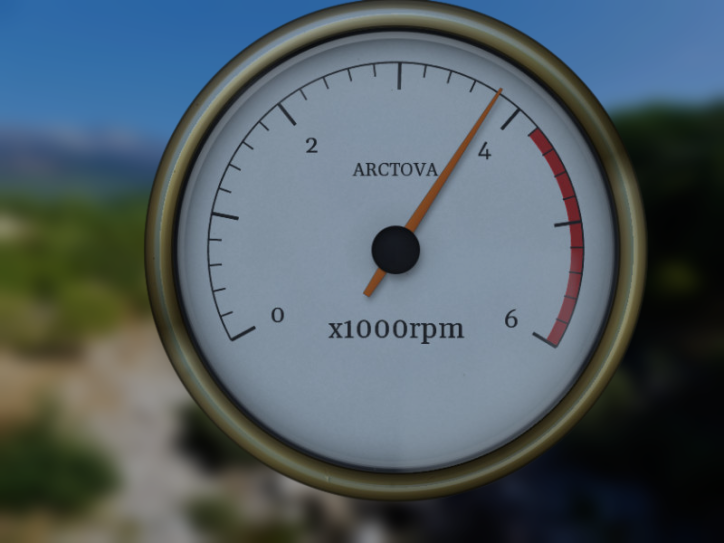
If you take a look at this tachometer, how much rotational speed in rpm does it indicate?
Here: 3800 rpm
